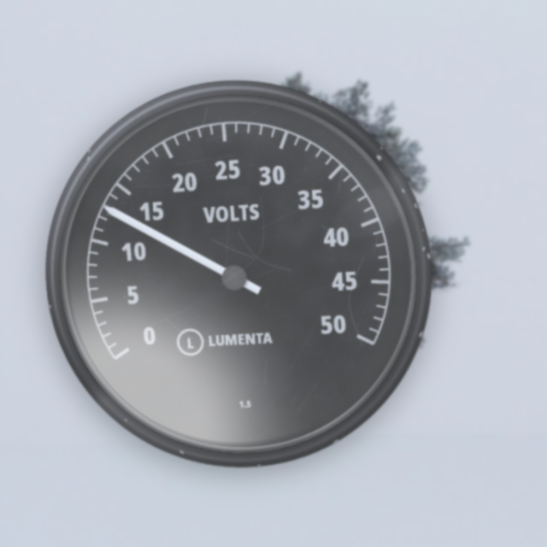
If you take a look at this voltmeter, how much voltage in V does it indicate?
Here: 13 V
